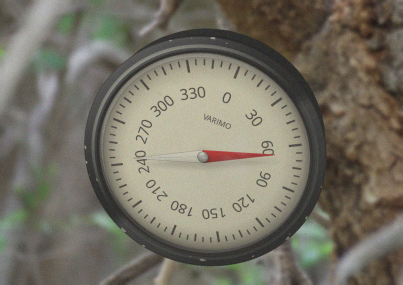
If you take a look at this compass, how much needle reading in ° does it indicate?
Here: 65 °
